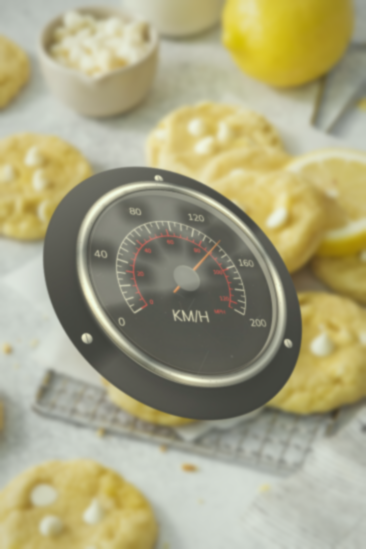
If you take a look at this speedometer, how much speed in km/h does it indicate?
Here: 140 km/h
